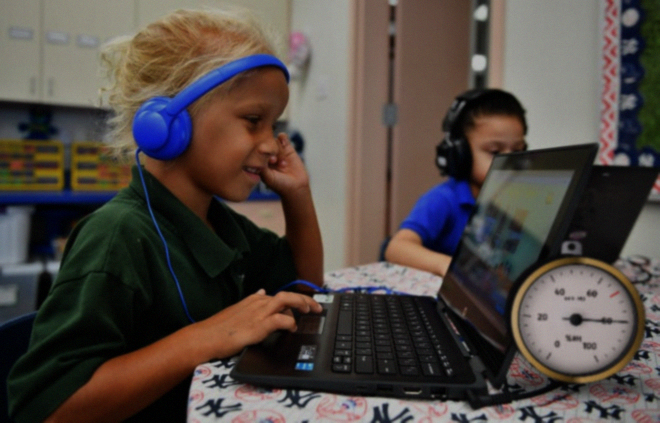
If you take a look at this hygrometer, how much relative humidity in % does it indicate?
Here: 80 %
